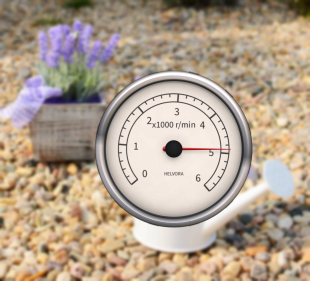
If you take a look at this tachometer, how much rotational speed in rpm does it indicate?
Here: 4900 rpm
